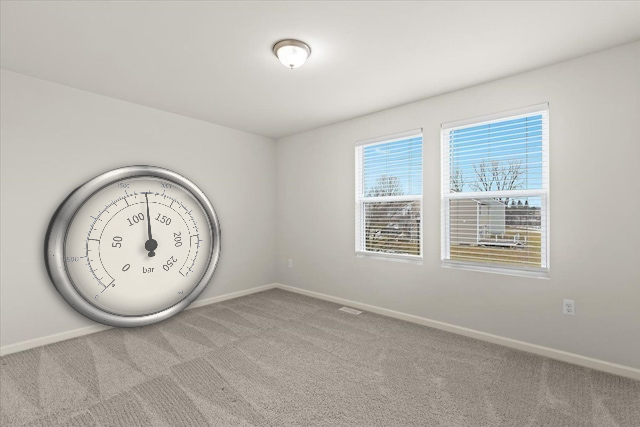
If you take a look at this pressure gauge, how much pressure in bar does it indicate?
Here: 120 bar
